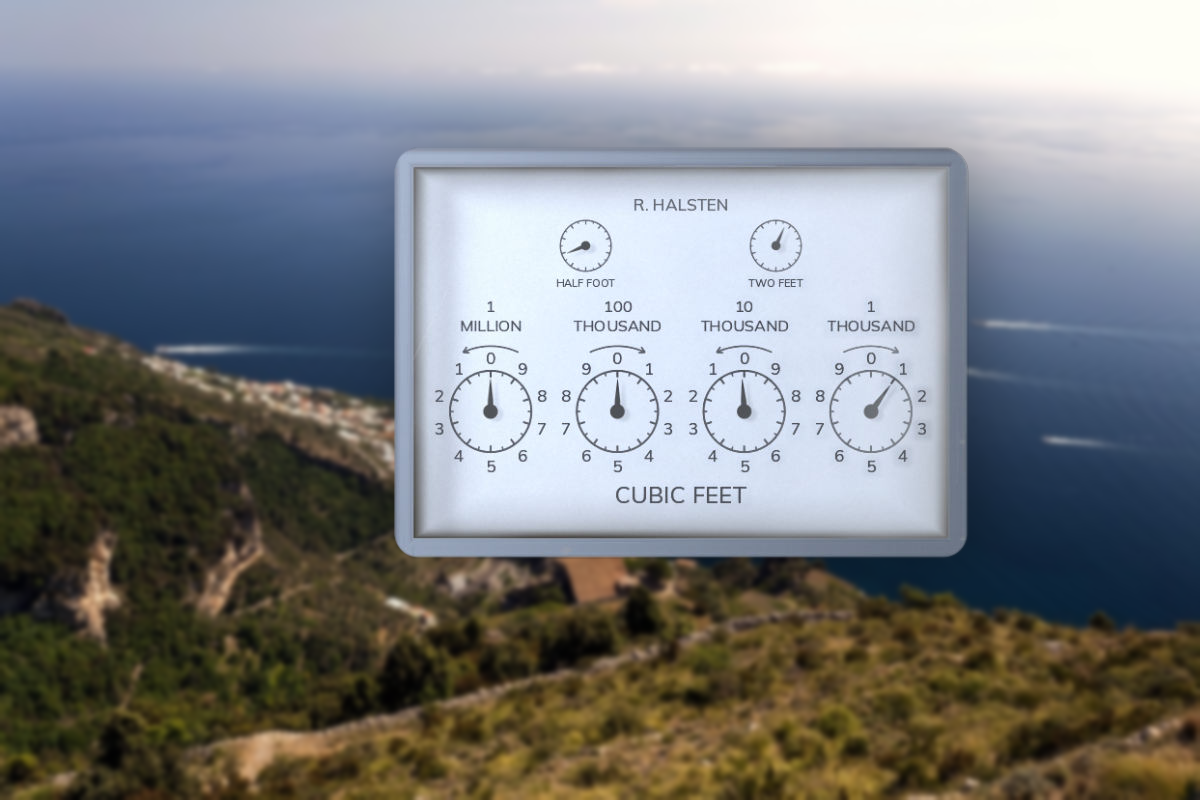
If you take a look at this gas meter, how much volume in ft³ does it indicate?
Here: 100 ft³
